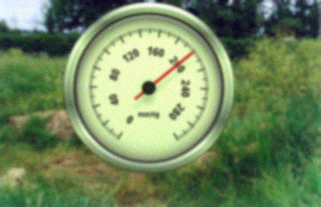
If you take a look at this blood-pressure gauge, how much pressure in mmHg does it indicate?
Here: 200 mmHg
